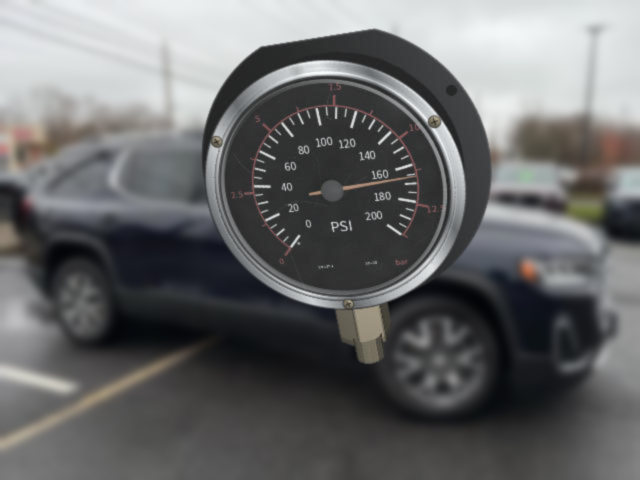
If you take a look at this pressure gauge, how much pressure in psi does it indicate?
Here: 165 psi
